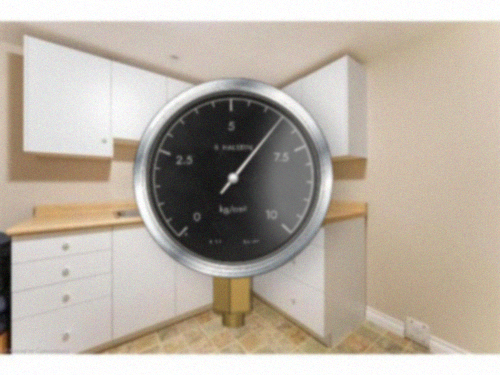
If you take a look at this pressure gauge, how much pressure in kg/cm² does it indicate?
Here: 6.5 kg/cm²
